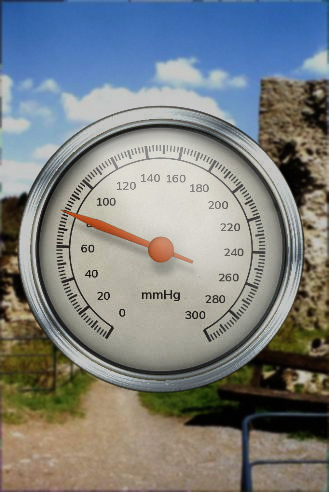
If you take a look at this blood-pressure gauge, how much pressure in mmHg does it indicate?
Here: 80 mmHg
